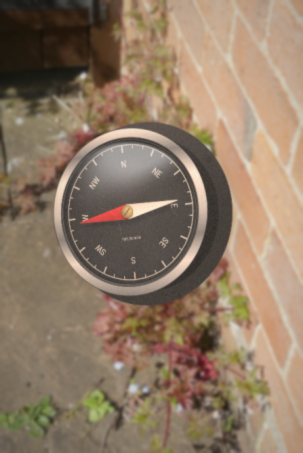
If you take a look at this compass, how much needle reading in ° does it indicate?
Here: 265 °
